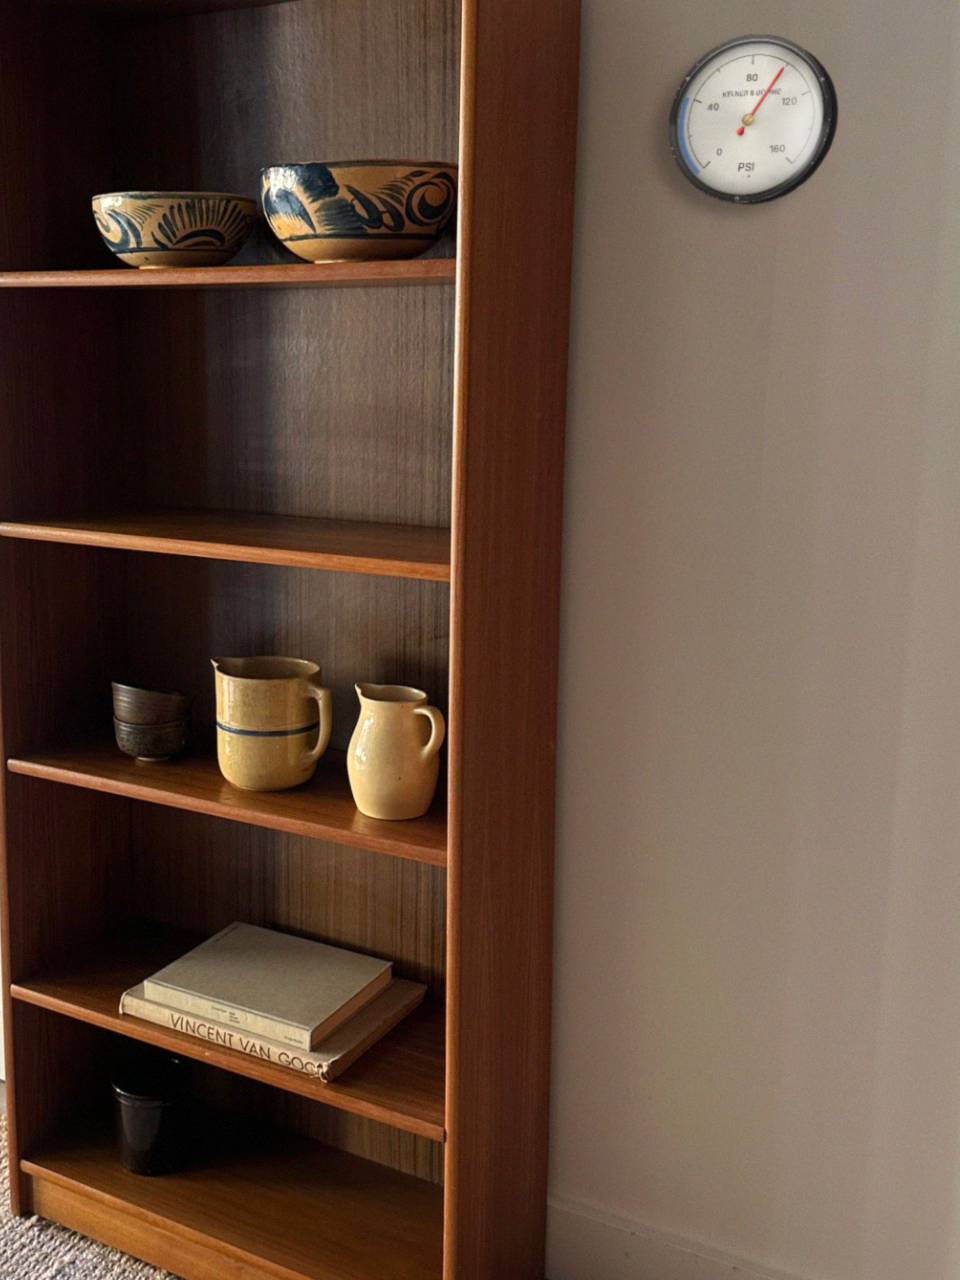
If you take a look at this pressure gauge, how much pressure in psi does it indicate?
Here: 100 psi
